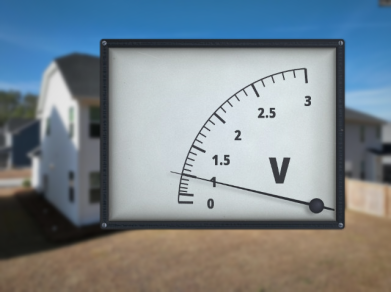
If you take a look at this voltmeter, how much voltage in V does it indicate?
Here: 1 V
